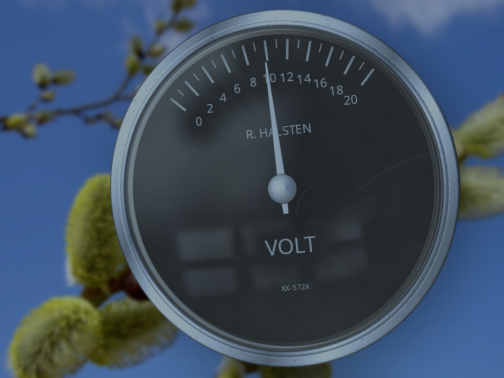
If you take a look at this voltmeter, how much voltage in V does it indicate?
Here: 10 V
